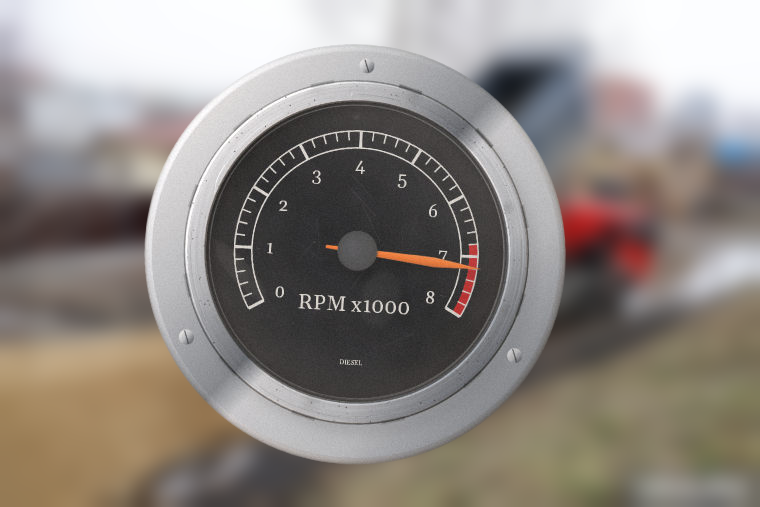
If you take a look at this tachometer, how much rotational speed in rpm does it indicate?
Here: 7200 rpm
